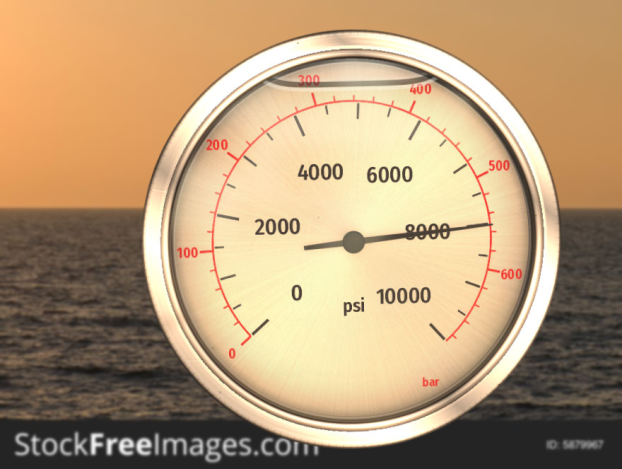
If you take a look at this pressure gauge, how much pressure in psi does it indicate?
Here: 8000 psi
